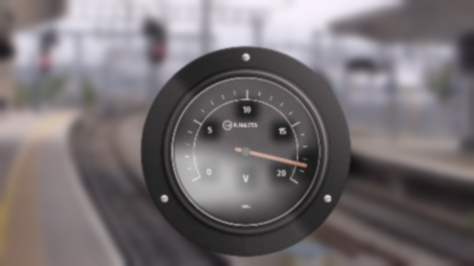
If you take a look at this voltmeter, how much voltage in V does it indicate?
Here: 18.5 V
